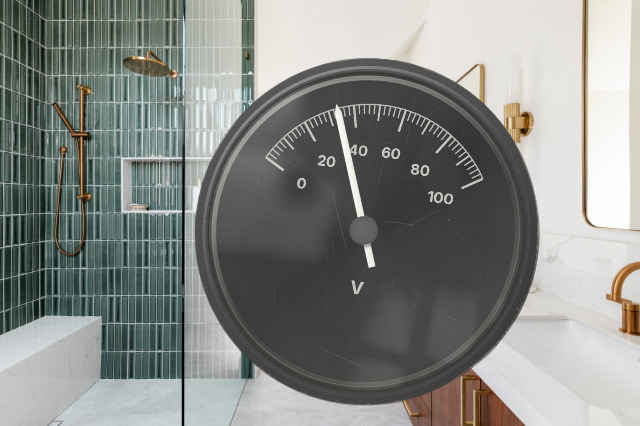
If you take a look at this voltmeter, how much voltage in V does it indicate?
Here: 34 V
